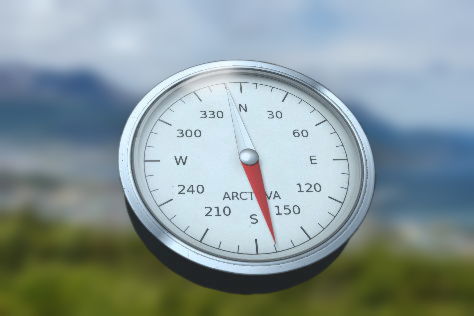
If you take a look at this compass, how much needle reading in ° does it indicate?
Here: 170 °
